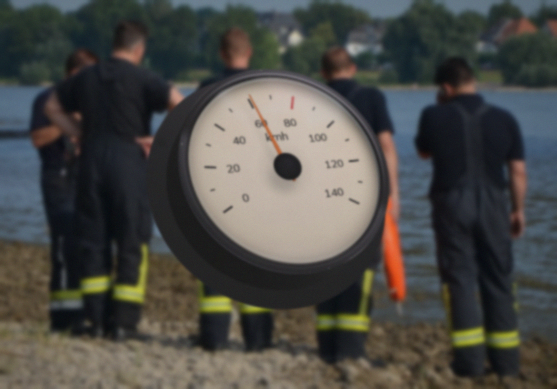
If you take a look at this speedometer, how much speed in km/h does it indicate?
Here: 60 km/h
